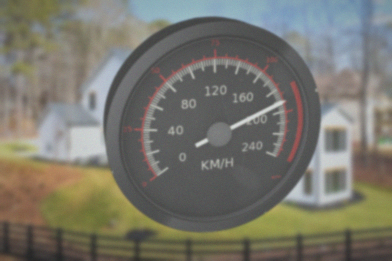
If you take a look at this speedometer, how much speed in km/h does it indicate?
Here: 190 km/h
